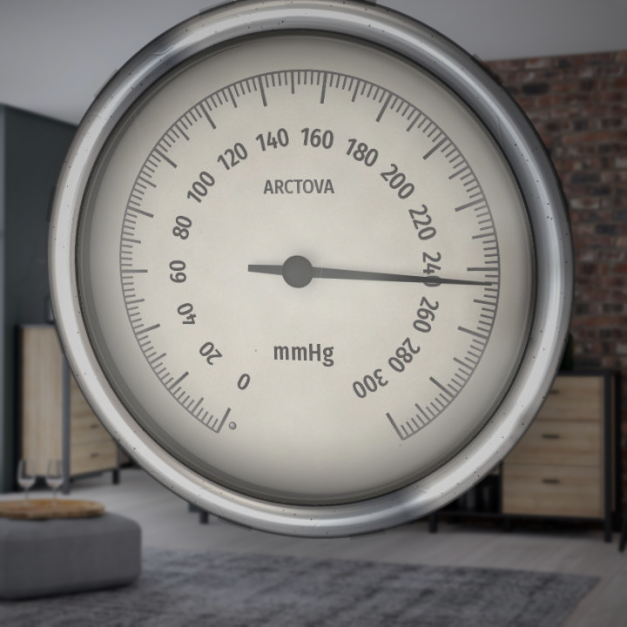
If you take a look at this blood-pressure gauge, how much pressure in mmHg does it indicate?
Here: 244 mmHg
